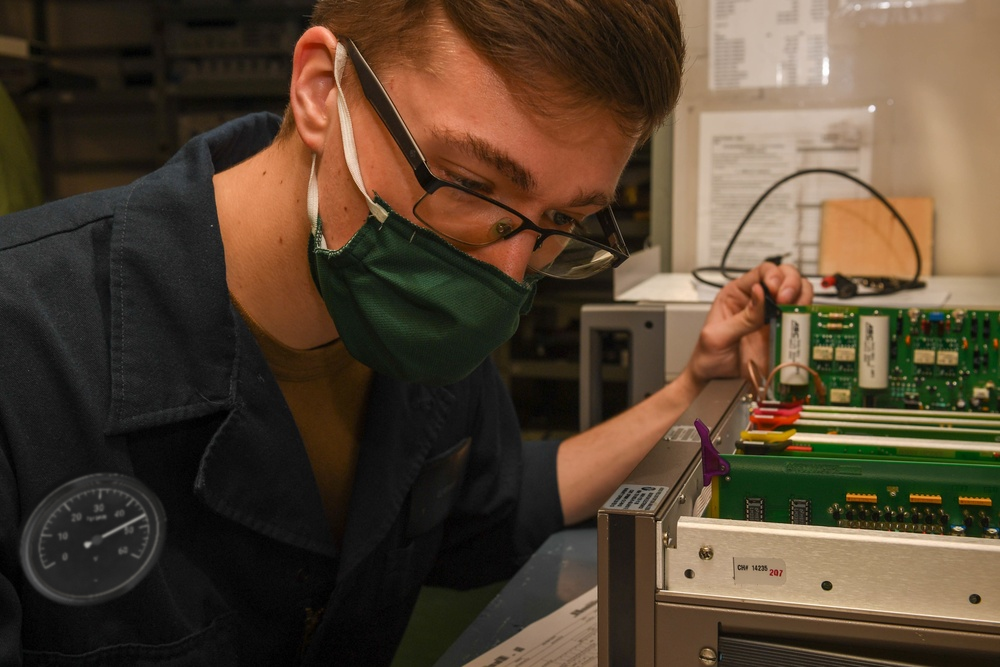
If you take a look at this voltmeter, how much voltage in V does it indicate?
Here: 46 V
